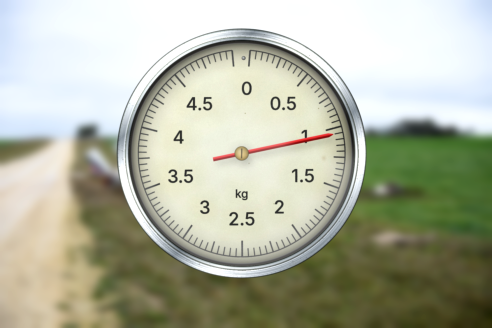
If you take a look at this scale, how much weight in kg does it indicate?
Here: 1.05 kg
